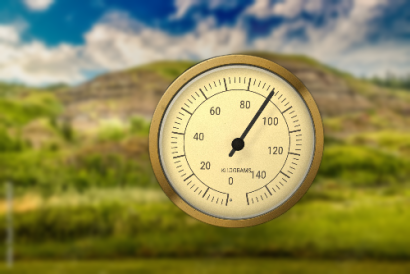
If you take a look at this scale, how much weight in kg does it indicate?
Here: 90 kg
